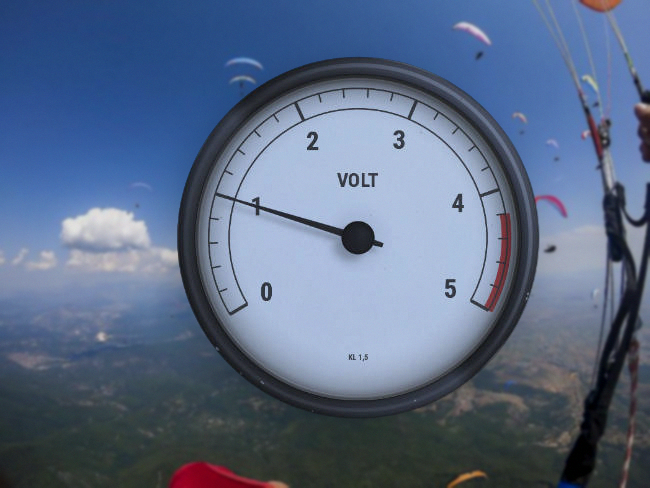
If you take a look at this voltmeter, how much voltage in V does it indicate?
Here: 1 V
